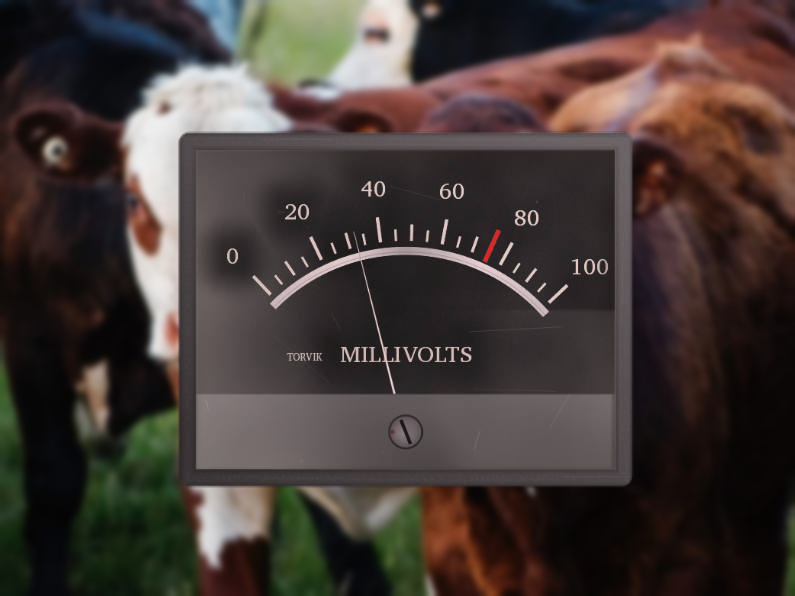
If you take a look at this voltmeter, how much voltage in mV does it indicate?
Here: 32.5 mV
